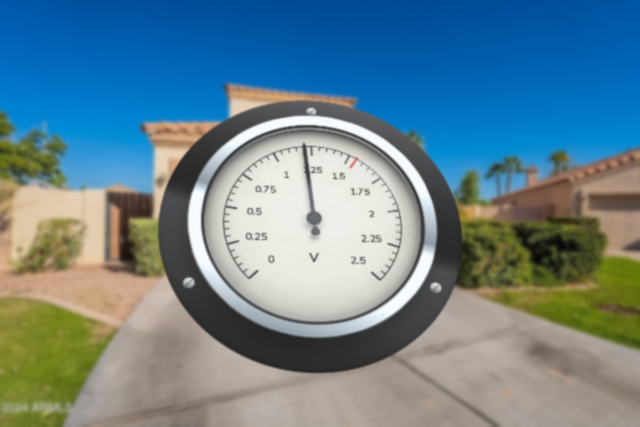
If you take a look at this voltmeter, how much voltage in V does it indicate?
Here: 1.2 V
